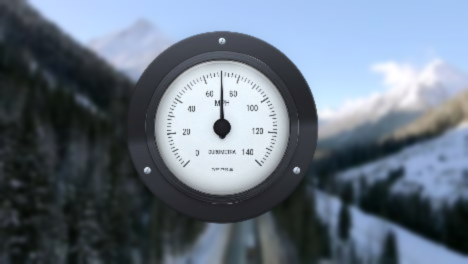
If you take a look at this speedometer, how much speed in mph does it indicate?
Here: 70 mph
